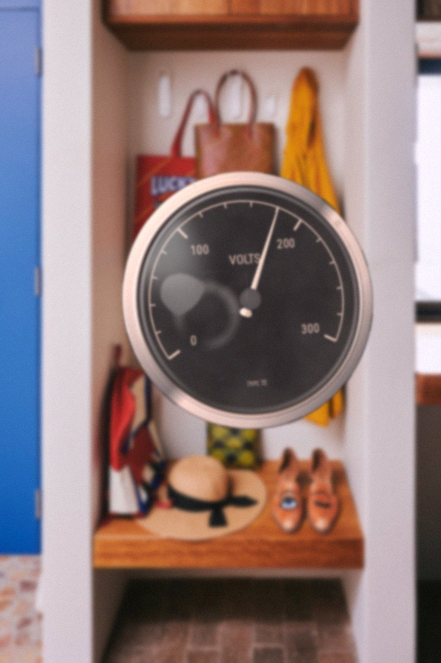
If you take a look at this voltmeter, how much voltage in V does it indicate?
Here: 180 V
